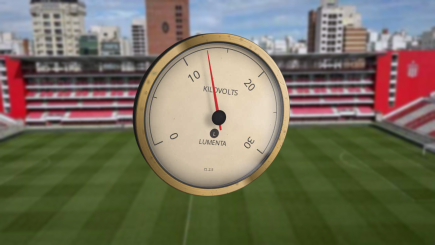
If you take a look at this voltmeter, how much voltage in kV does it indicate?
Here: 12.5 kV
